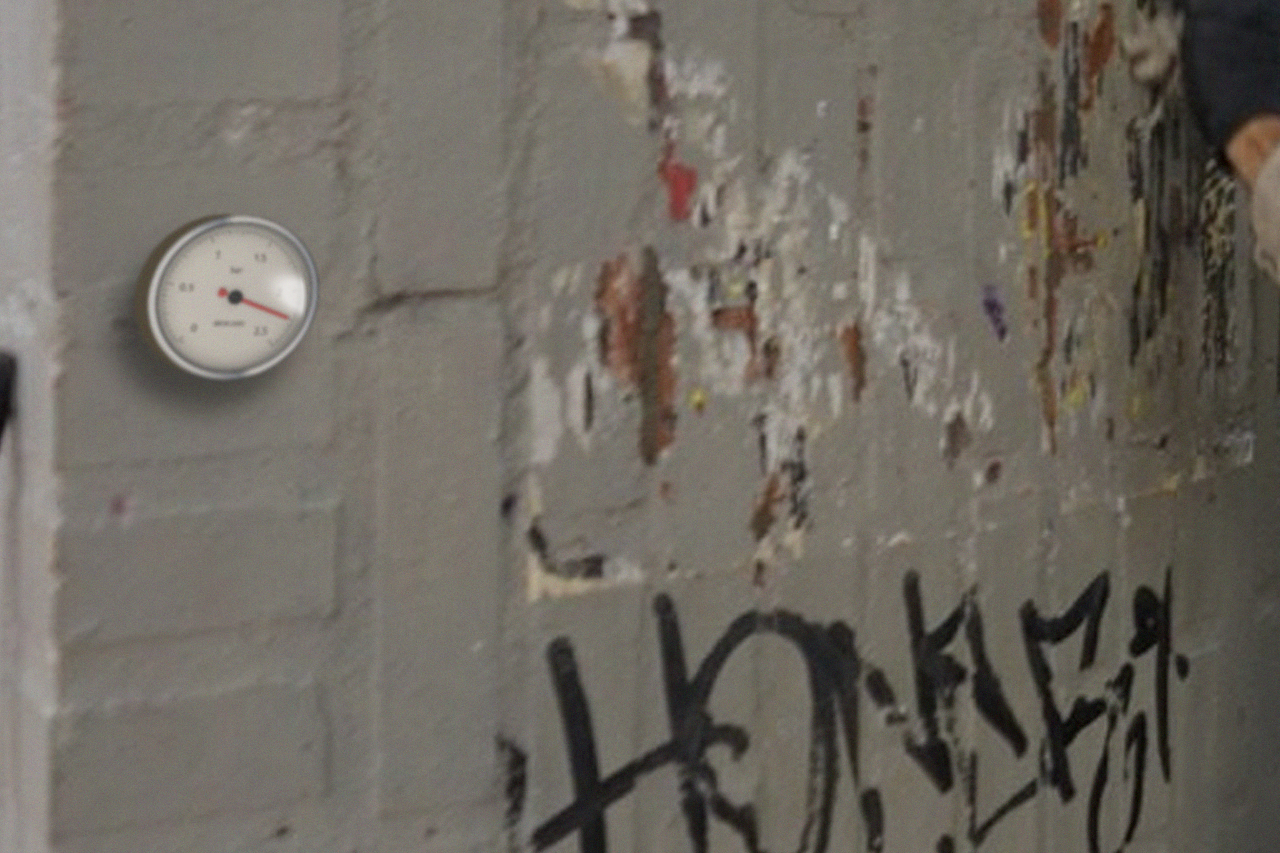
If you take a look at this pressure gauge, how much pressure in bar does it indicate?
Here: 2.25 bar
